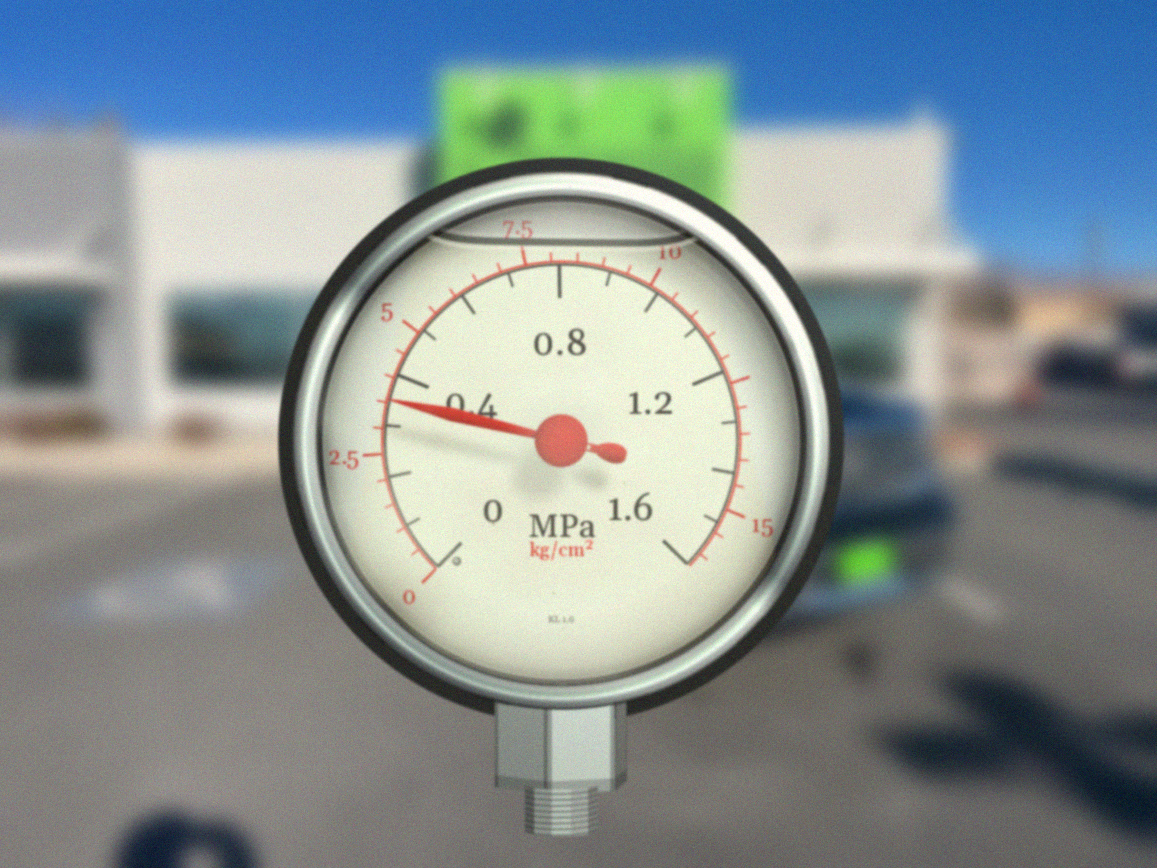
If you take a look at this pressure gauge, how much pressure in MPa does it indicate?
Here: 0.35 MPa
